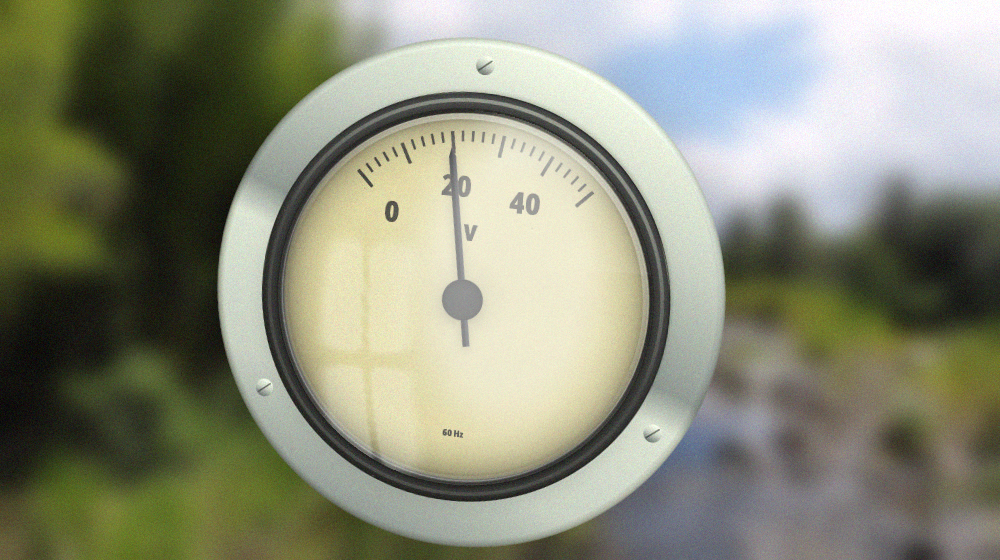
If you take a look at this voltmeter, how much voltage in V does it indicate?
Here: 20 V
